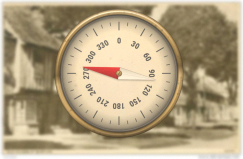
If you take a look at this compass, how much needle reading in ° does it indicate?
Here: 280 °
